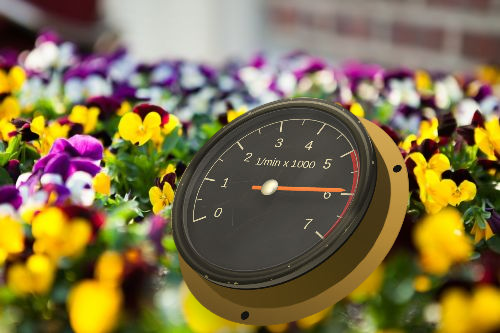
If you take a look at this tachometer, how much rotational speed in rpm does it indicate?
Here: 6000 rpm
